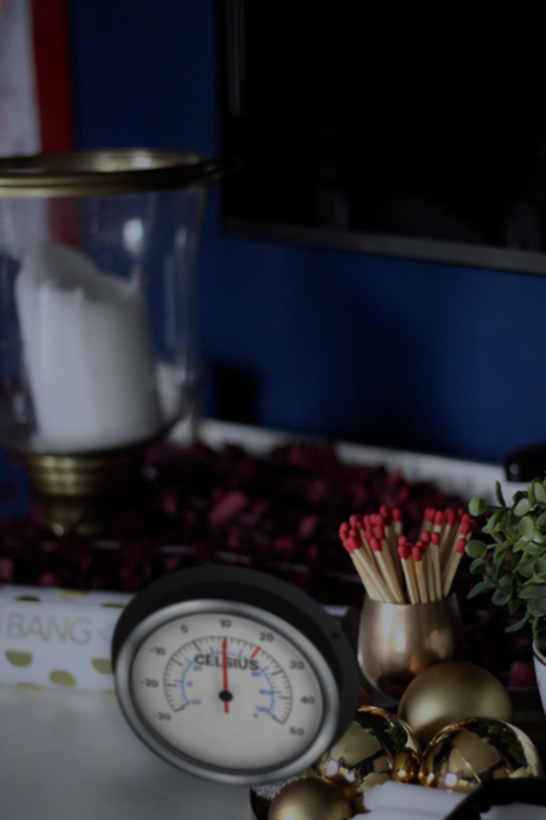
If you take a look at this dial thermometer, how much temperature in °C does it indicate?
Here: 10 °C
